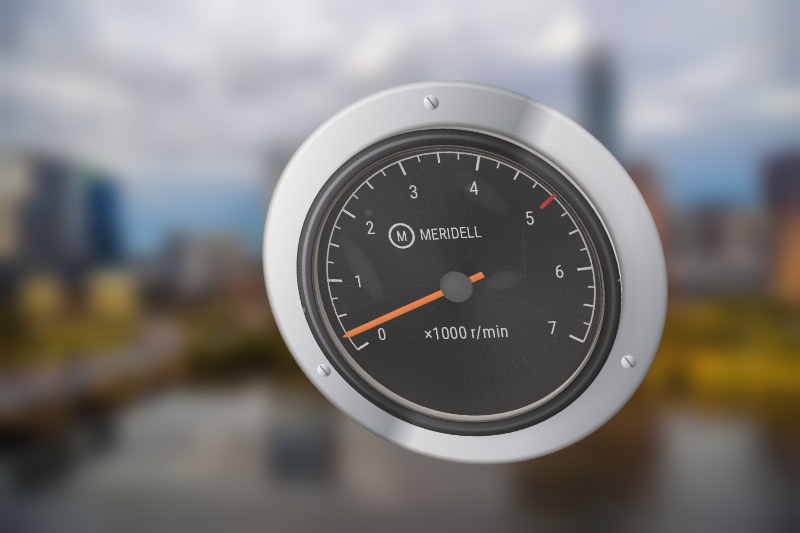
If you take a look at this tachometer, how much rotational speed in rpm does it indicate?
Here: 250 rpm
